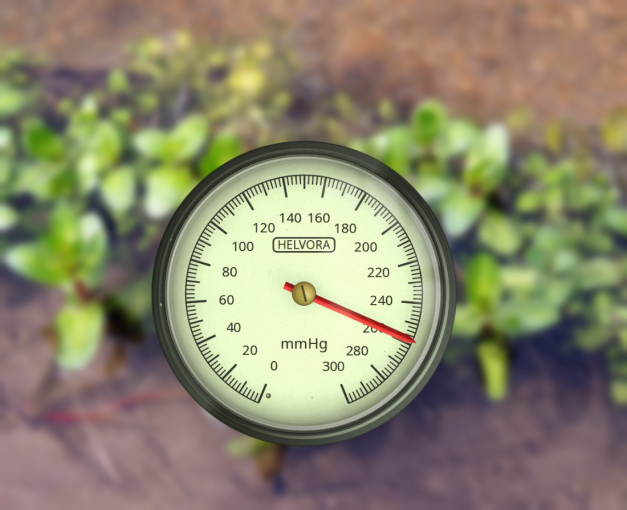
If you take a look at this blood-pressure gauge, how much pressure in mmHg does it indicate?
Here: 258 mmHg
